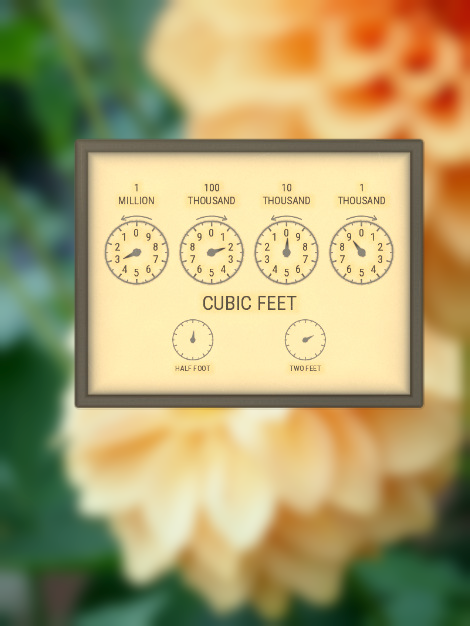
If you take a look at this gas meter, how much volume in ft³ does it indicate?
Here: 319900 ft³
